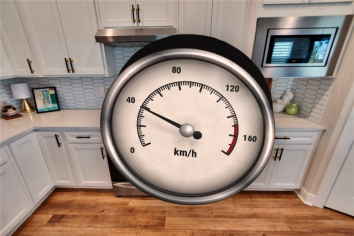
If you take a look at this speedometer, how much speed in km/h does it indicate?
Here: 40 km/h
